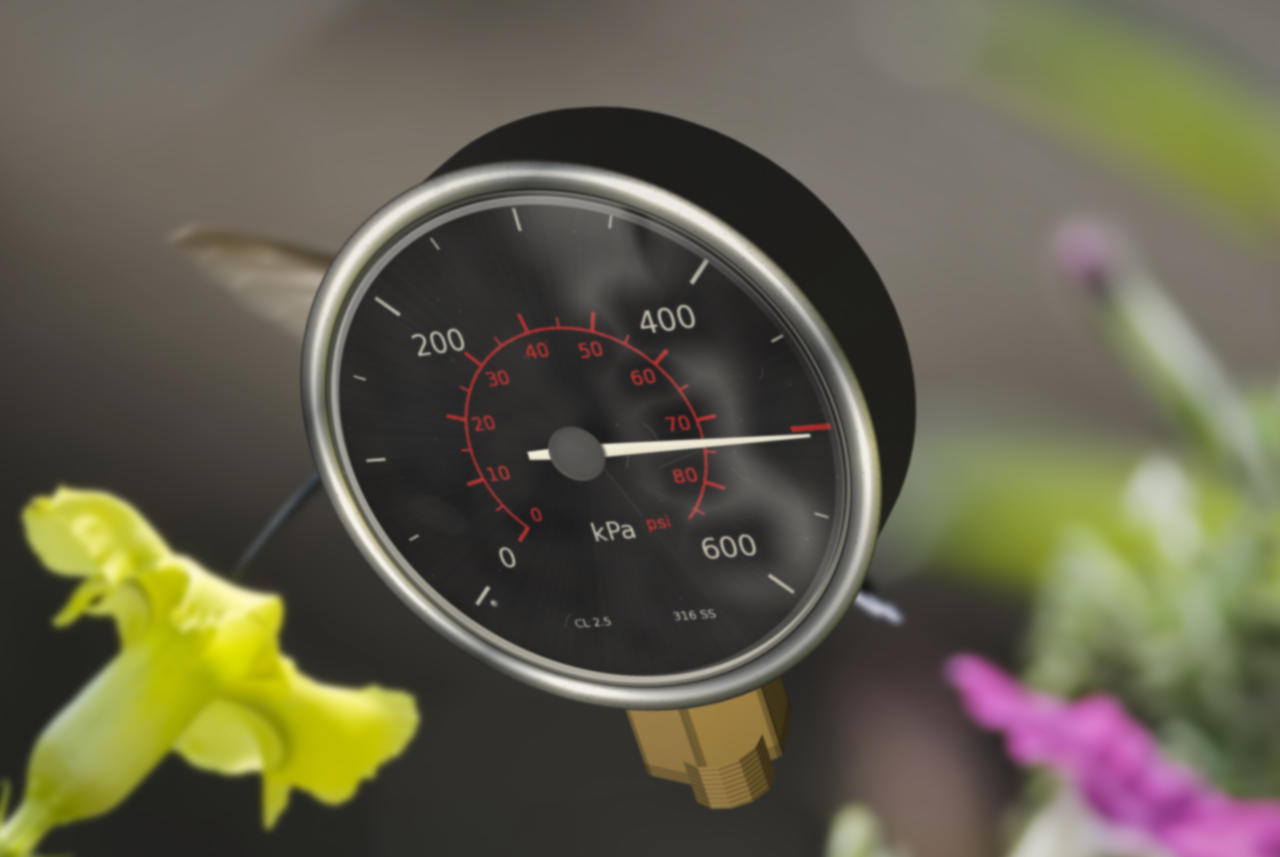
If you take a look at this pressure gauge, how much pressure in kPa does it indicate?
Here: 500 kPa
